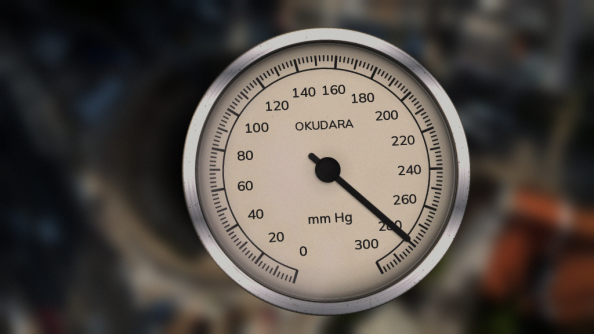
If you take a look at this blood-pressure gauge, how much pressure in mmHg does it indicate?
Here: 280 mmHg
